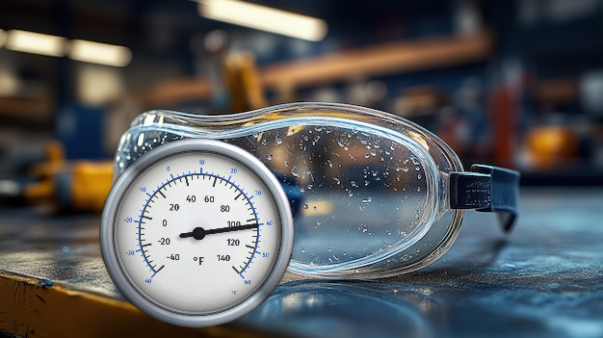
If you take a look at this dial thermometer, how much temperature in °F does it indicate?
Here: 104 °F
